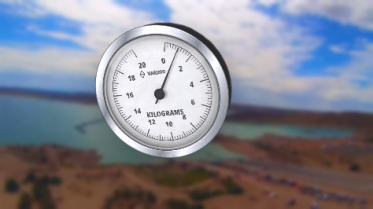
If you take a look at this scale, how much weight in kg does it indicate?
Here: 1 kg
